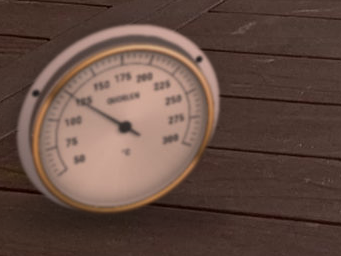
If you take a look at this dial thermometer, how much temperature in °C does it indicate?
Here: 125 °C
